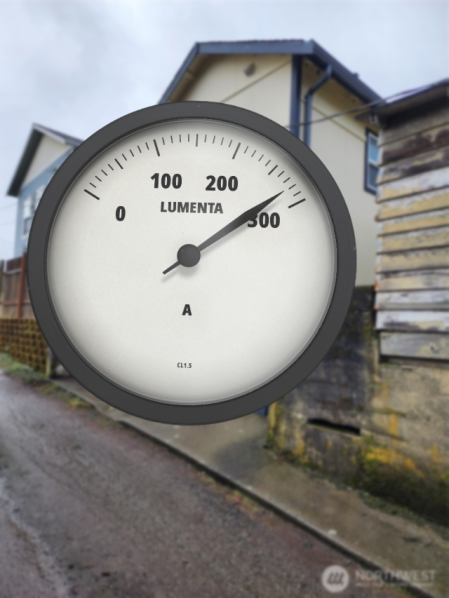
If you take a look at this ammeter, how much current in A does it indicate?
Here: 280 A
